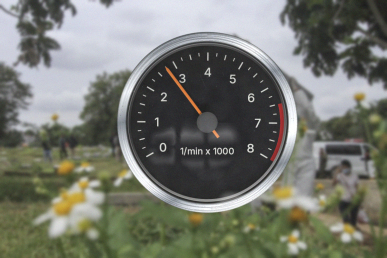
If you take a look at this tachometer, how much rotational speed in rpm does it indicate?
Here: 2750 rpm
